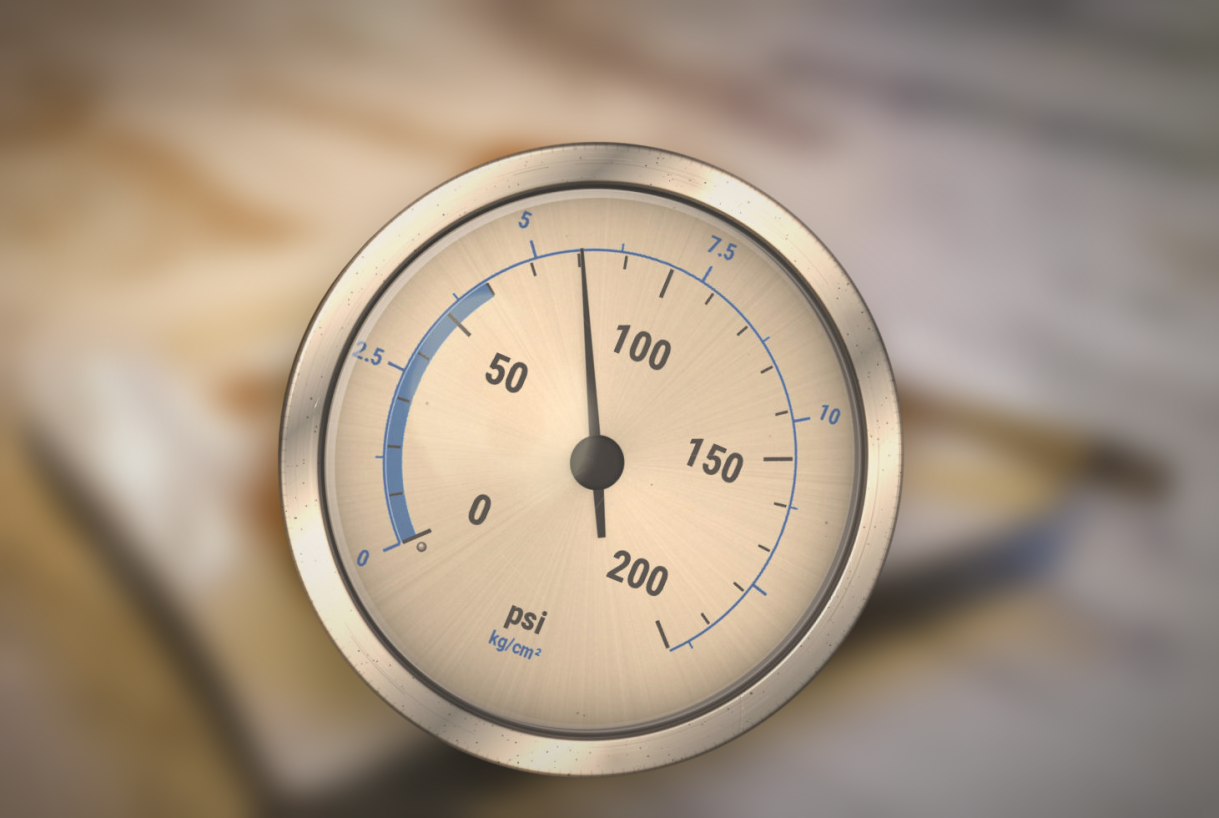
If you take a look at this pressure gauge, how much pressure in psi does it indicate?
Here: 80 psi
